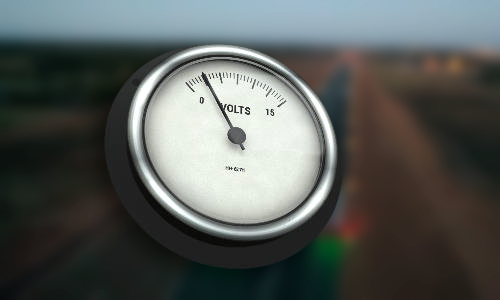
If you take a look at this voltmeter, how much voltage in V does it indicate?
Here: 2.5 V
